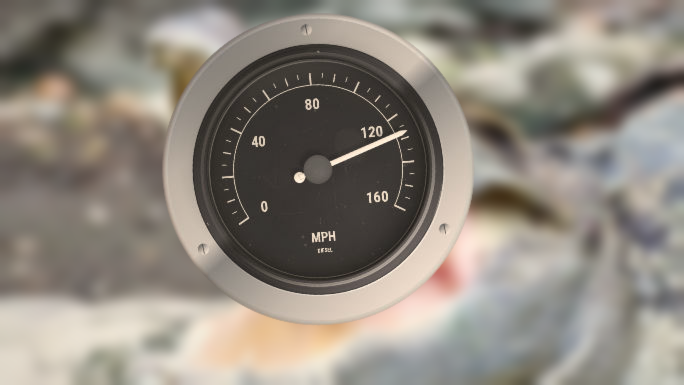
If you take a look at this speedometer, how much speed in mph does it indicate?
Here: 127.5 mph
